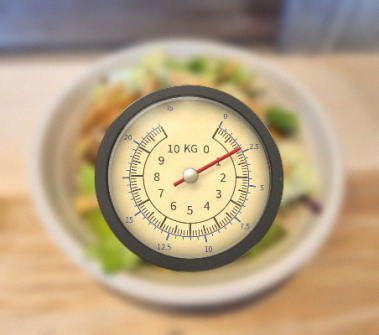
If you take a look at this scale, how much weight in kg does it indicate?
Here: 1 kg
